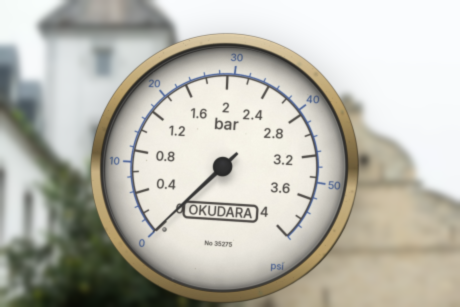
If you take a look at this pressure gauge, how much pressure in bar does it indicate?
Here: 0 bar
